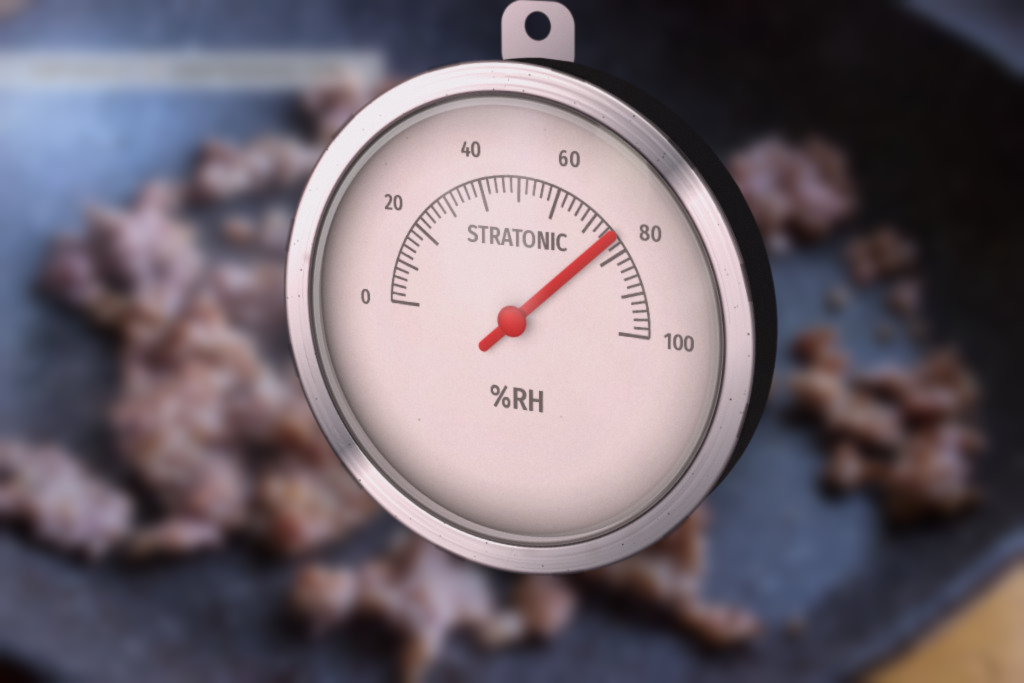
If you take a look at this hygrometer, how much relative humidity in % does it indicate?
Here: 76 %
